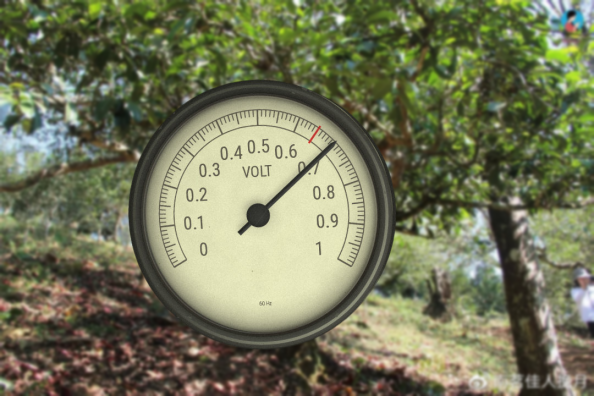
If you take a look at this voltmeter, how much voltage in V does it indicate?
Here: 0.7 V
